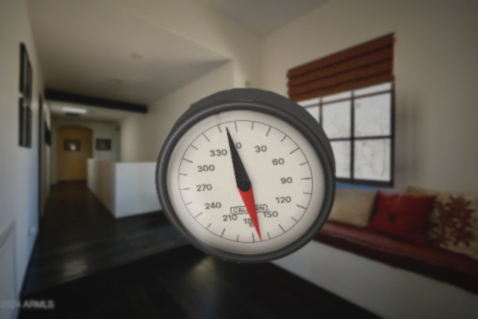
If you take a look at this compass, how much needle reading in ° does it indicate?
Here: 172.5 °
